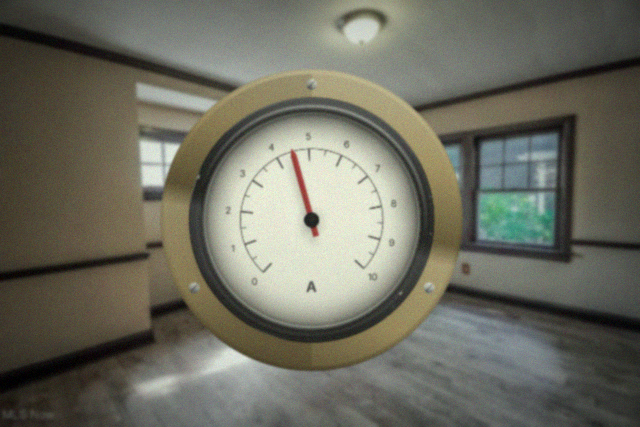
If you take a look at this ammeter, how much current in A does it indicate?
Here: 4.5 A
